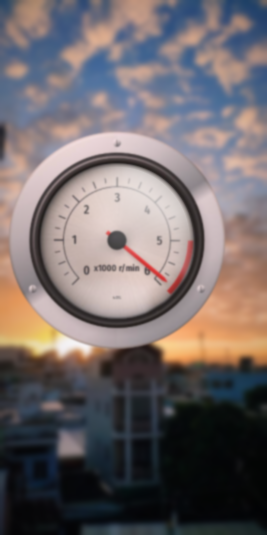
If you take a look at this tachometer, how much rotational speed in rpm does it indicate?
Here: 5875 rpm
